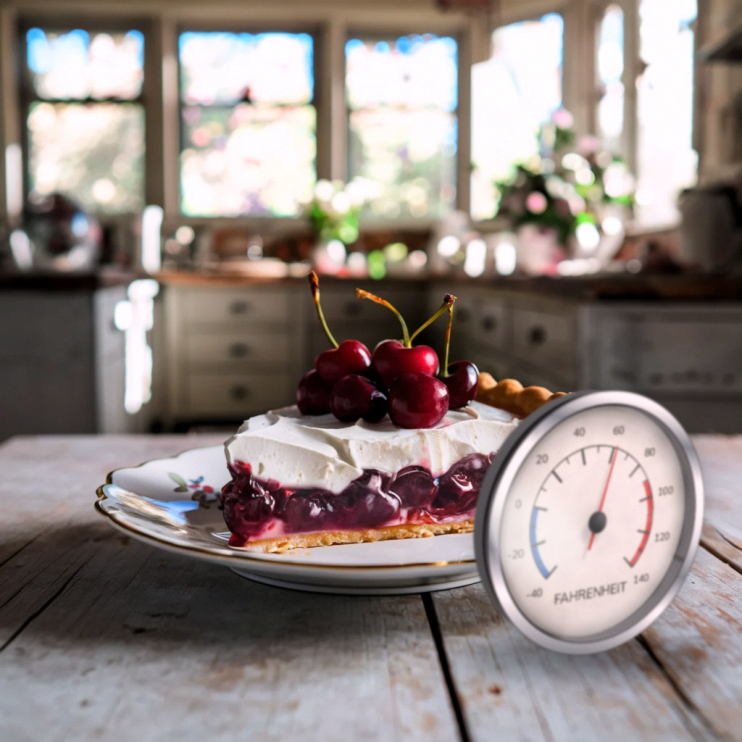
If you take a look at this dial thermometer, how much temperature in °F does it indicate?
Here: 60 °F
